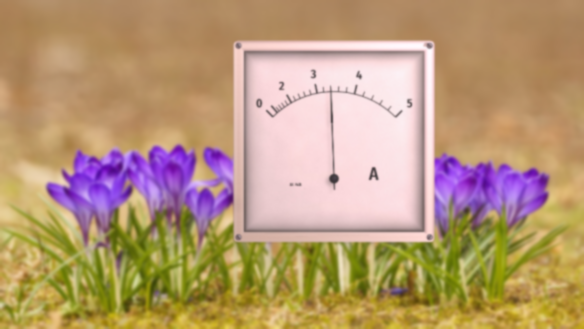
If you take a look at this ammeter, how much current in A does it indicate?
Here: 3.4 A
